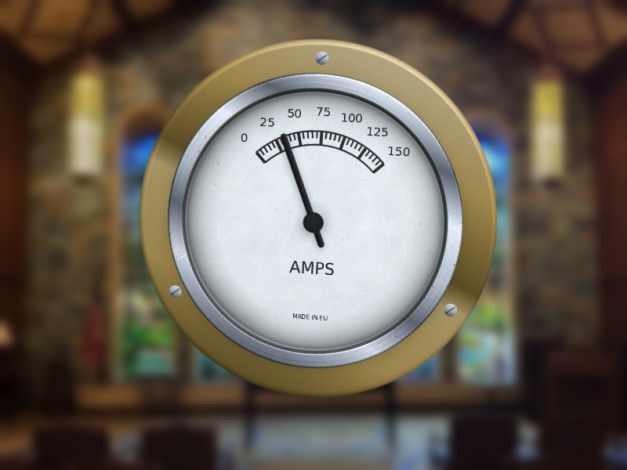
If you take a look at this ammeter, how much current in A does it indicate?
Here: 35 A
